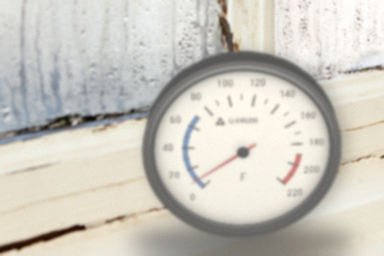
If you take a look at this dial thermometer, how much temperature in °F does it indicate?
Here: 10 °F
